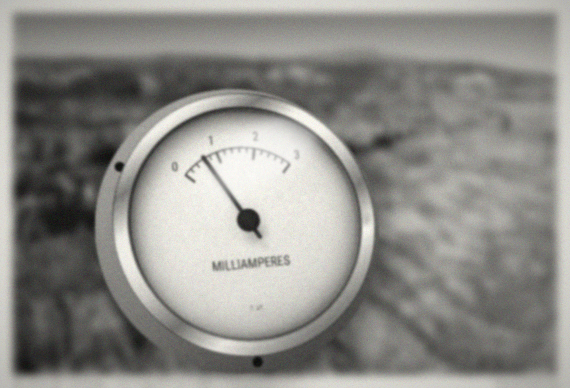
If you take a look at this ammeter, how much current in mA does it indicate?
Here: 0.6 mA
